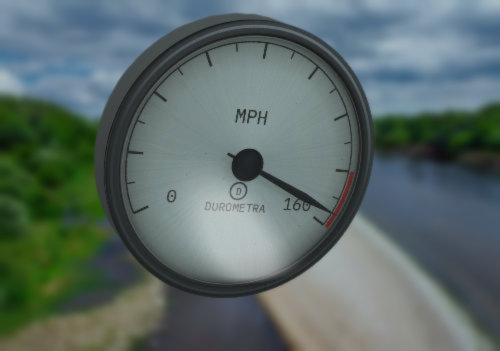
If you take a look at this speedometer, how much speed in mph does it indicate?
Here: 155 mph
